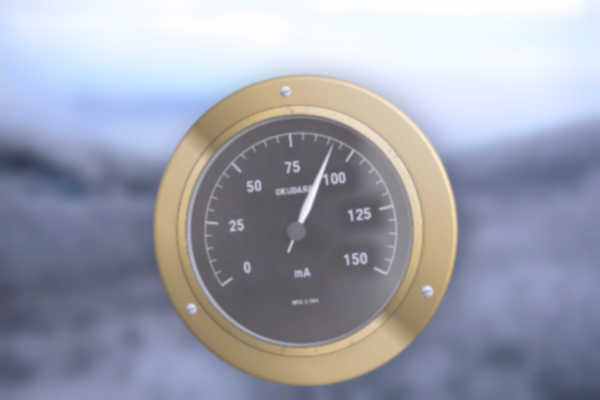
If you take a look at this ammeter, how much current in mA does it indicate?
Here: 92.5 mA
